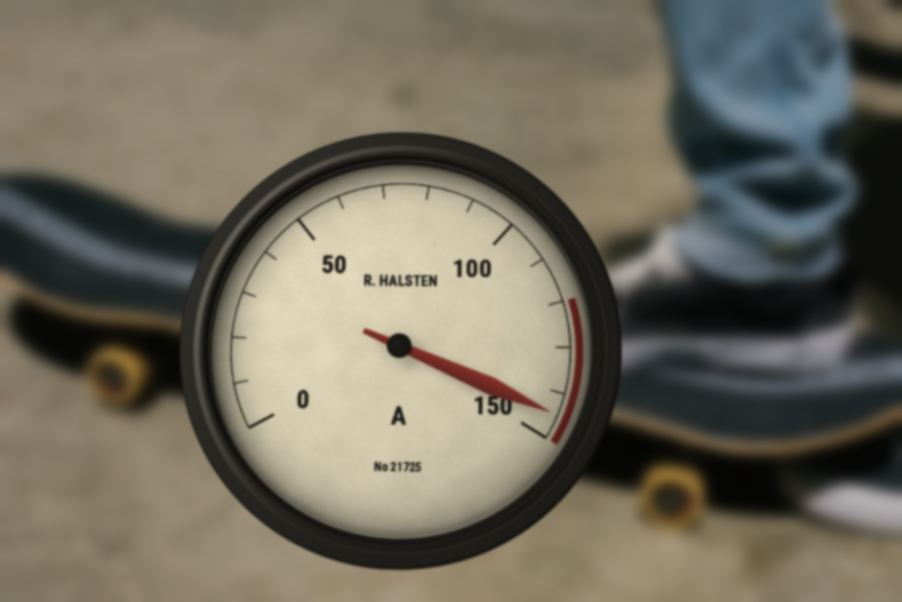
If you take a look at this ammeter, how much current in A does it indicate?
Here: 145 A
